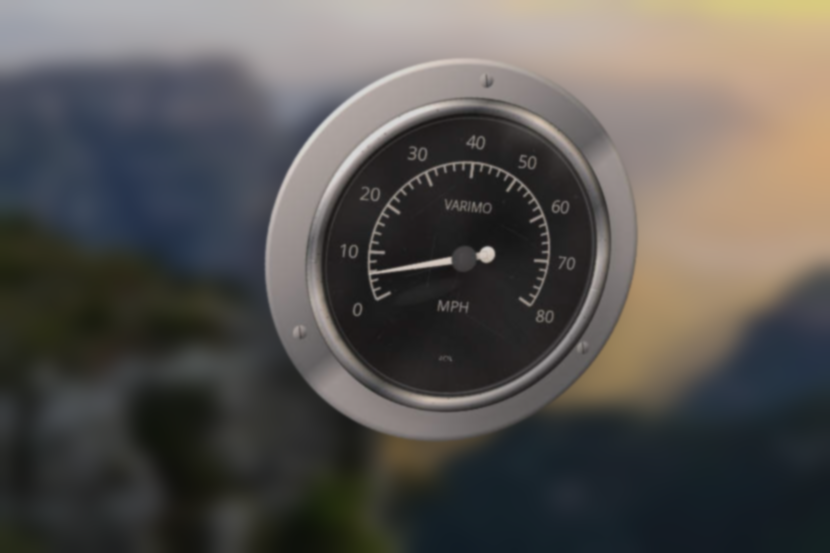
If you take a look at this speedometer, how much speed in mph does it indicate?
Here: 6 mph
